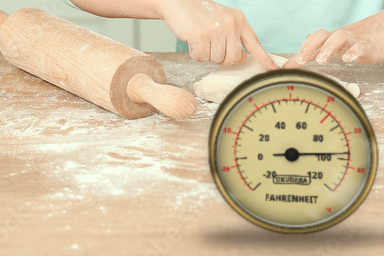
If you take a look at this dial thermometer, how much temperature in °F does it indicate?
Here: 96 °F
